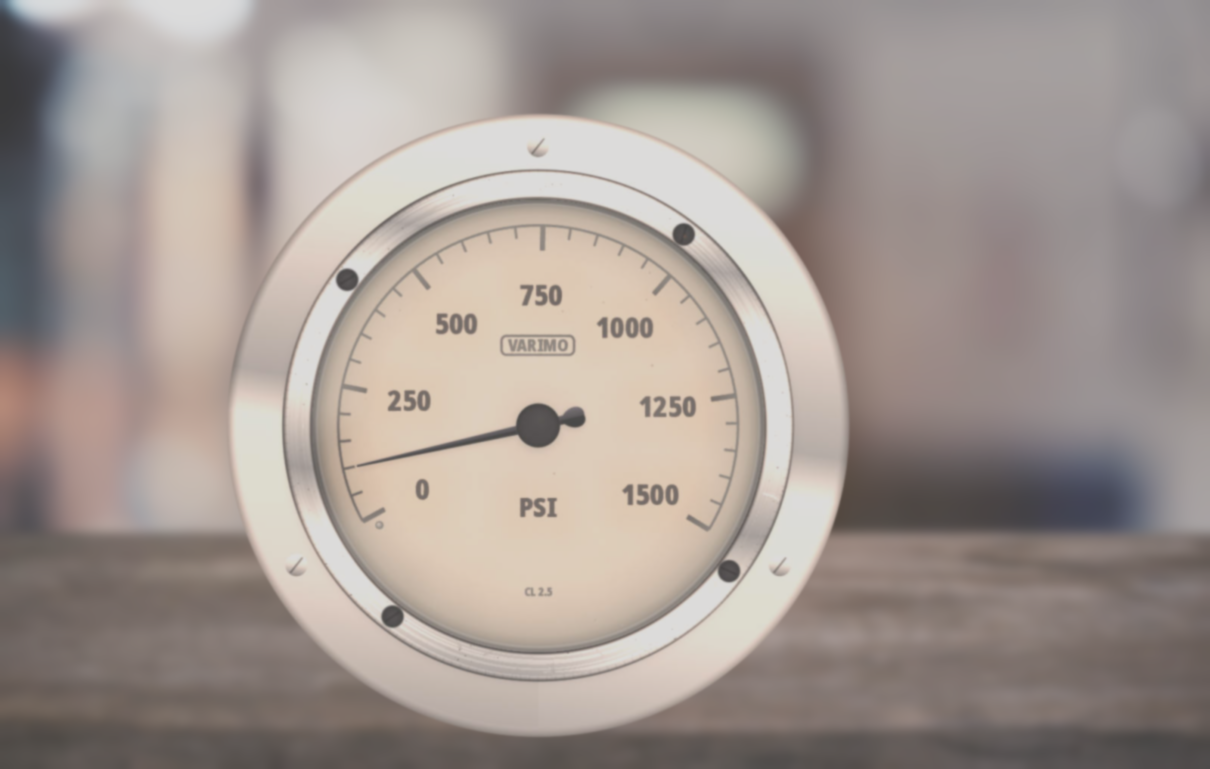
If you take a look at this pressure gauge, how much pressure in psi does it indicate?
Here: 100 psi
